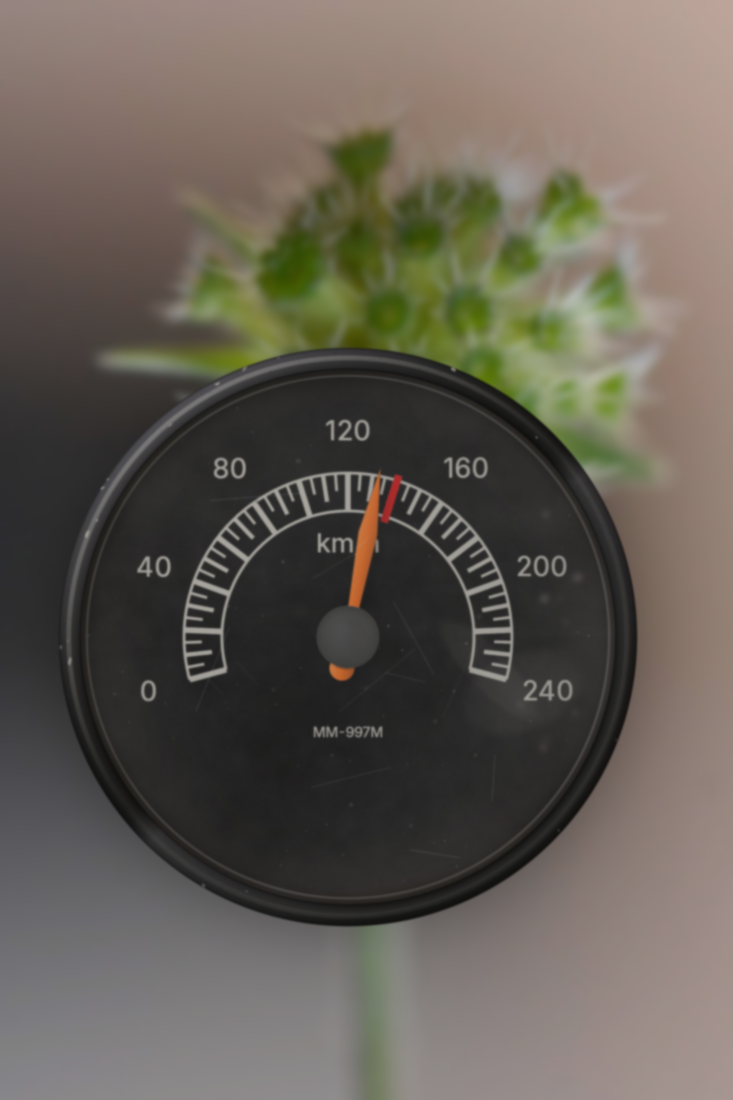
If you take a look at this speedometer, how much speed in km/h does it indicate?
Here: 132.5 km/h
